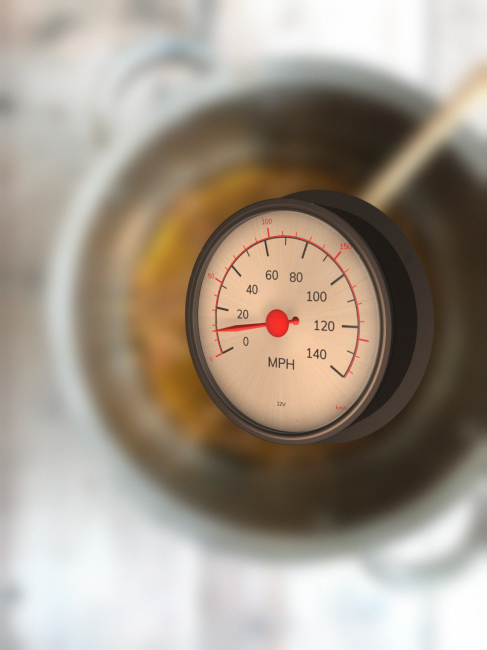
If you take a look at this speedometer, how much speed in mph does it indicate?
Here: 10 mph
